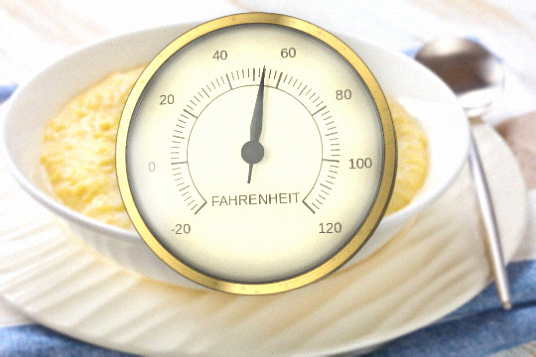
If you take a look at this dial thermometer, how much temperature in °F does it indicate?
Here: 54 °F
